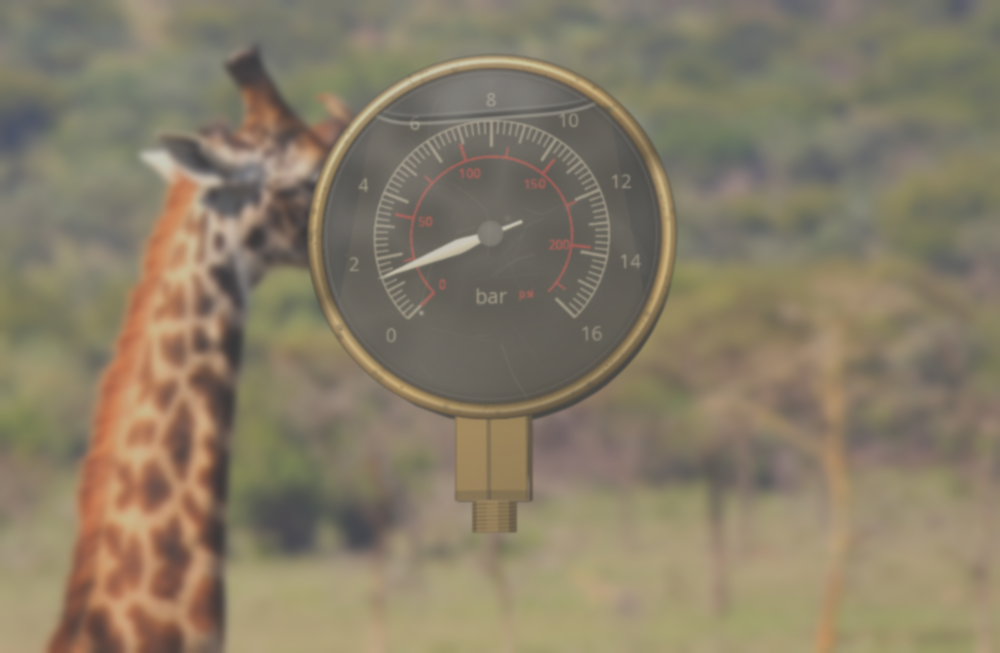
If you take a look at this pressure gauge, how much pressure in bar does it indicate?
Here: 1.4 bar
